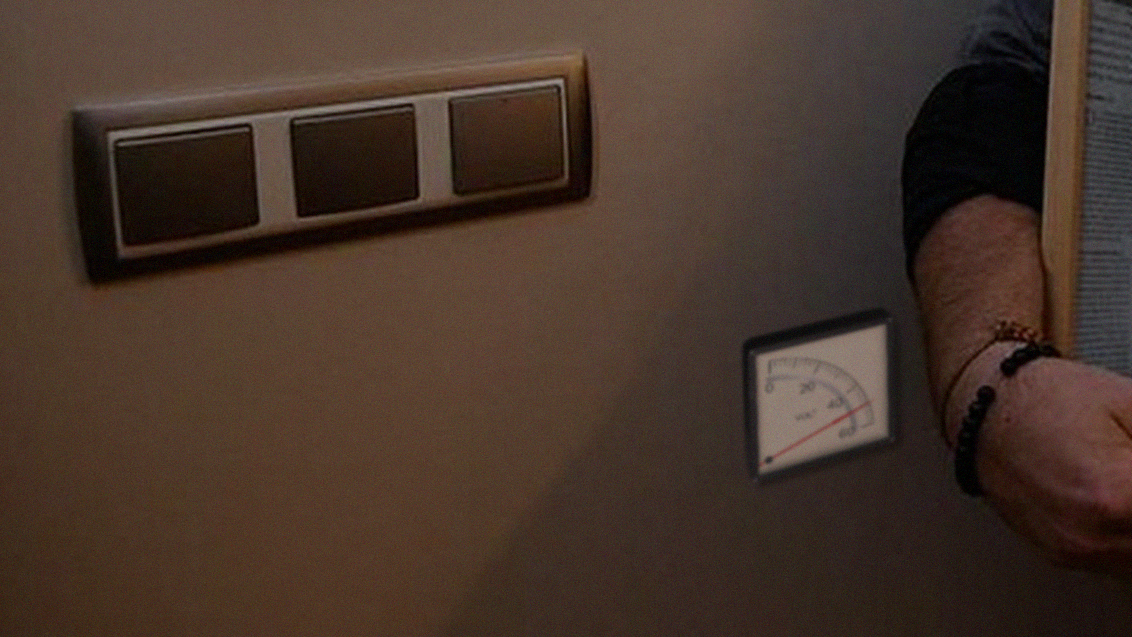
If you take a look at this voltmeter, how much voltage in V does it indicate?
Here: 50 V
